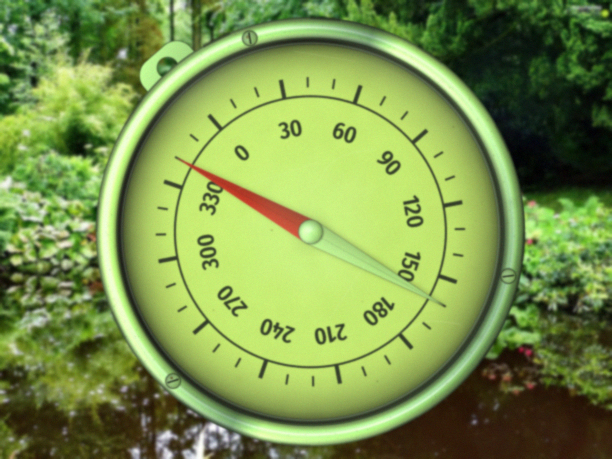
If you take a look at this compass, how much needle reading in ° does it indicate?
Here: 340 °
